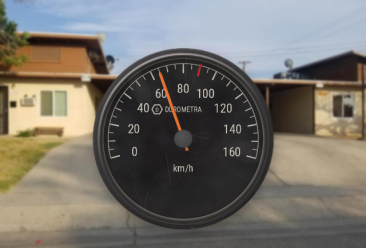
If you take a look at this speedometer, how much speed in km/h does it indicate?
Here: 65 km/h
